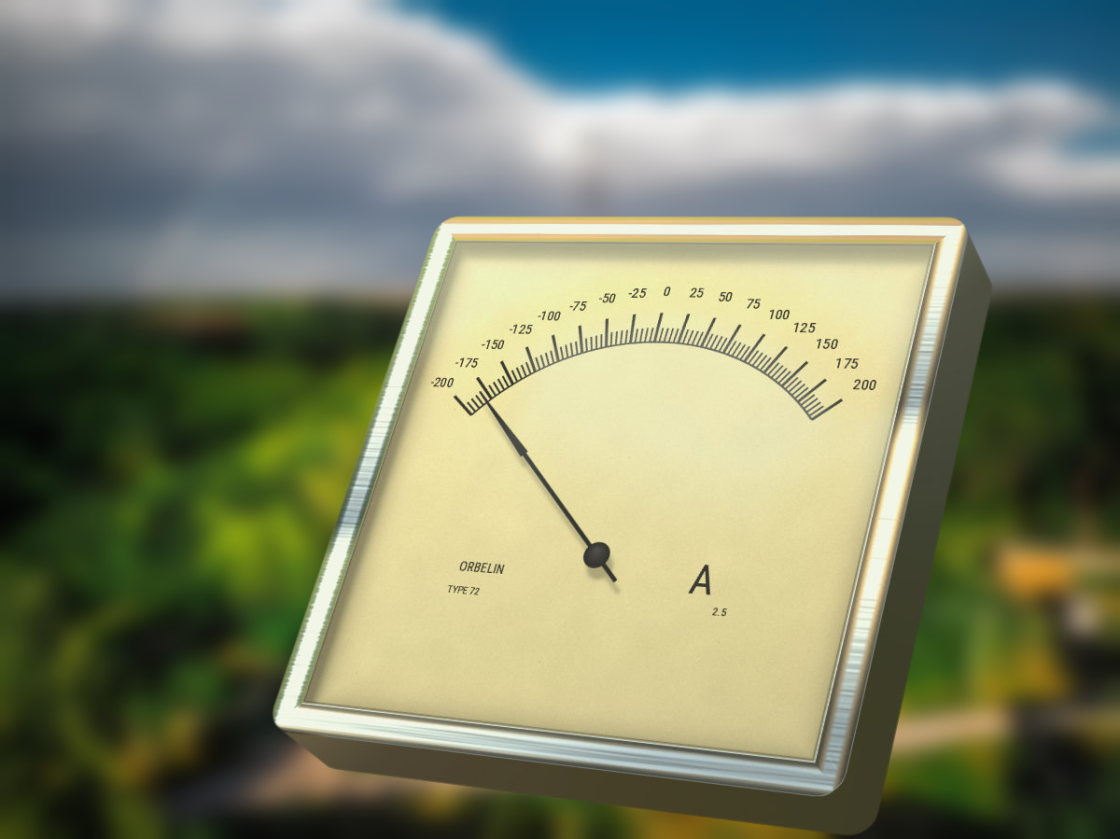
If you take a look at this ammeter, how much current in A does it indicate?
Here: -180 A
